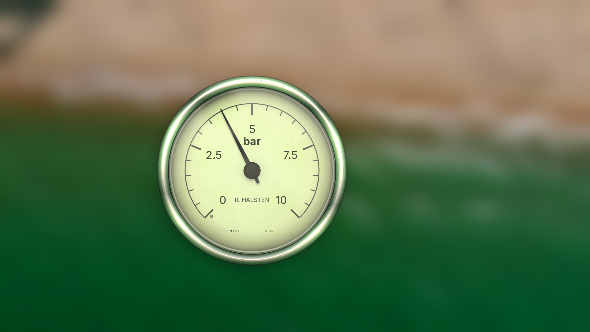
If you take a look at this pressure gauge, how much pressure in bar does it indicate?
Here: 4 bar
